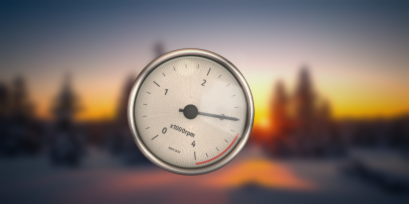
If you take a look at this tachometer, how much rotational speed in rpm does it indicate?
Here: 3000 rpm
